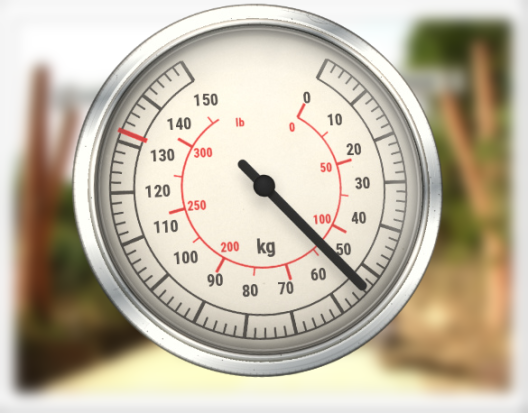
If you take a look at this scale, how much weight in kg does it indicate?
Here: 54 kg
